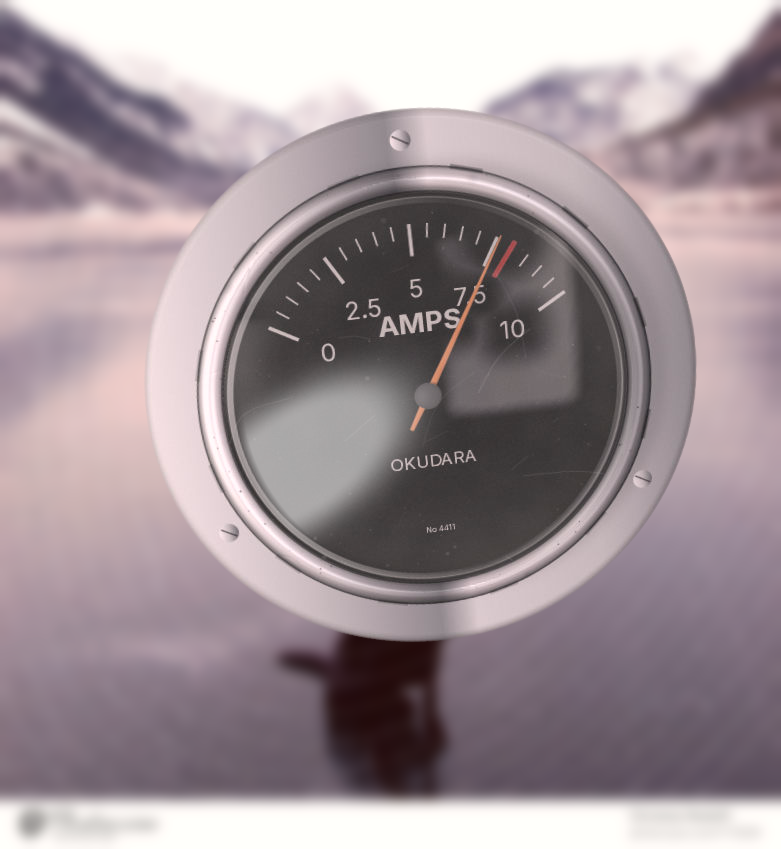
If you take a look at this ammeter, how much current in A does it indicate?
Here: 7.5 A
